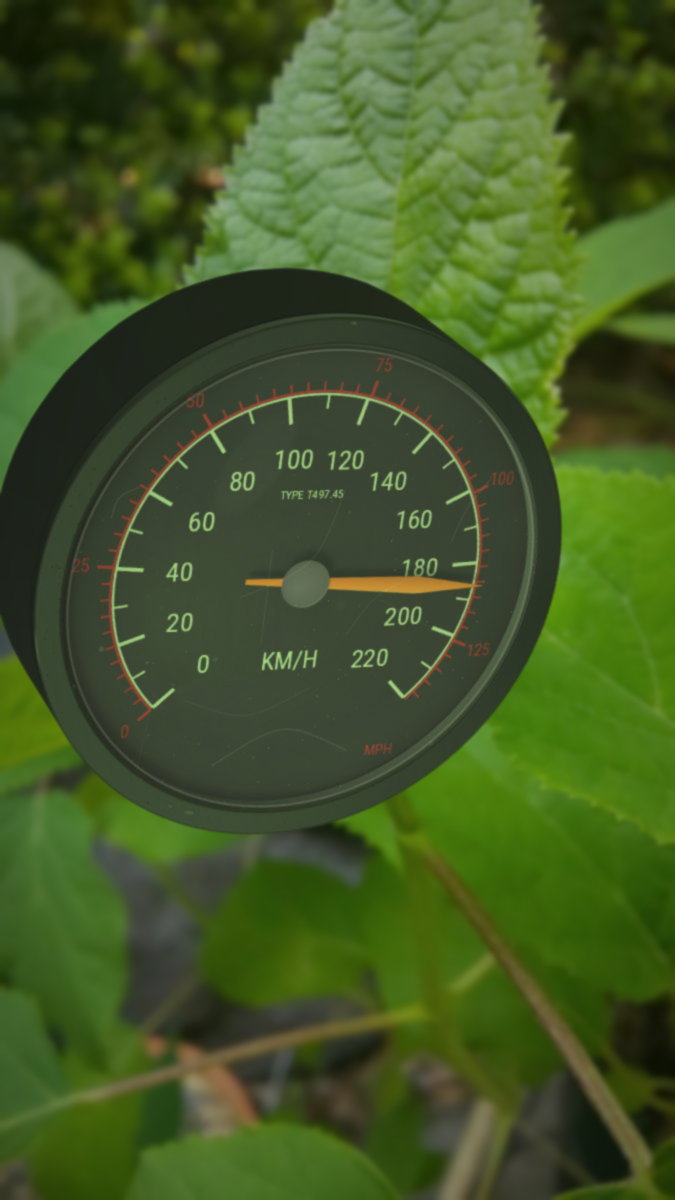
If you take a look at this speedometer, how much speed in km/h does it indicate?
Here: 185 km/h
